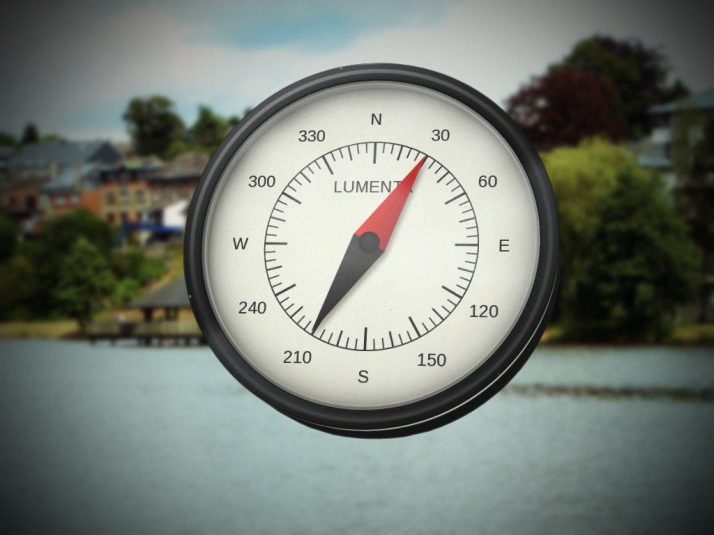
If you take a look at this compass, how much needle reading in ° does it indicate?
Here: 30 °
